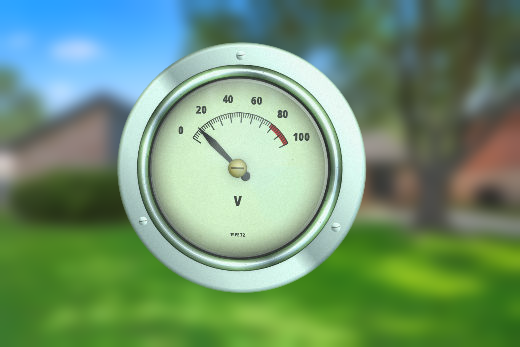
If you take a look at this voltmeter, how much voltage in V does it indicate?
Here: 10 V
